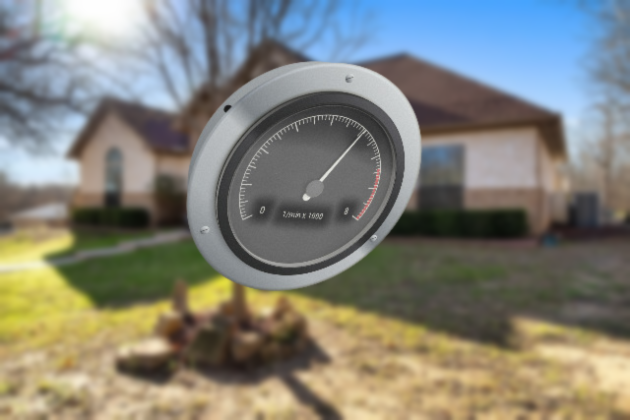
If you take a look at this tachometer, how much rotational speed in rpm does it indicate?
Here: 5000 rpm
